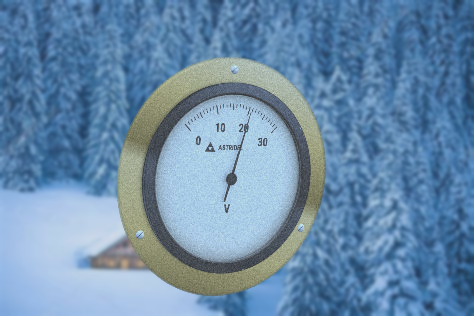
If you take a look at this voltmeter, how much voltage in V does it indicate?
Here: 20 V
